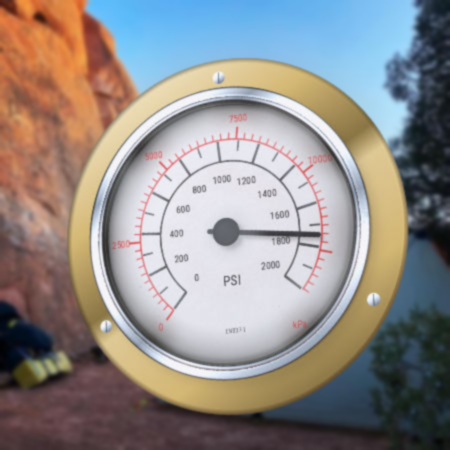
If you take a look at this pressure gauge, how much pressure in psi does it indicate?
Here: 1750 psi
